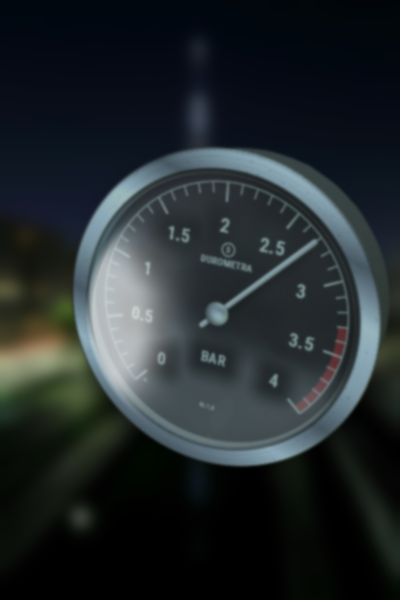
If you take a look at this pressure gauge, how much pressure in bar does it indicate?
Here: 2.7 bar
